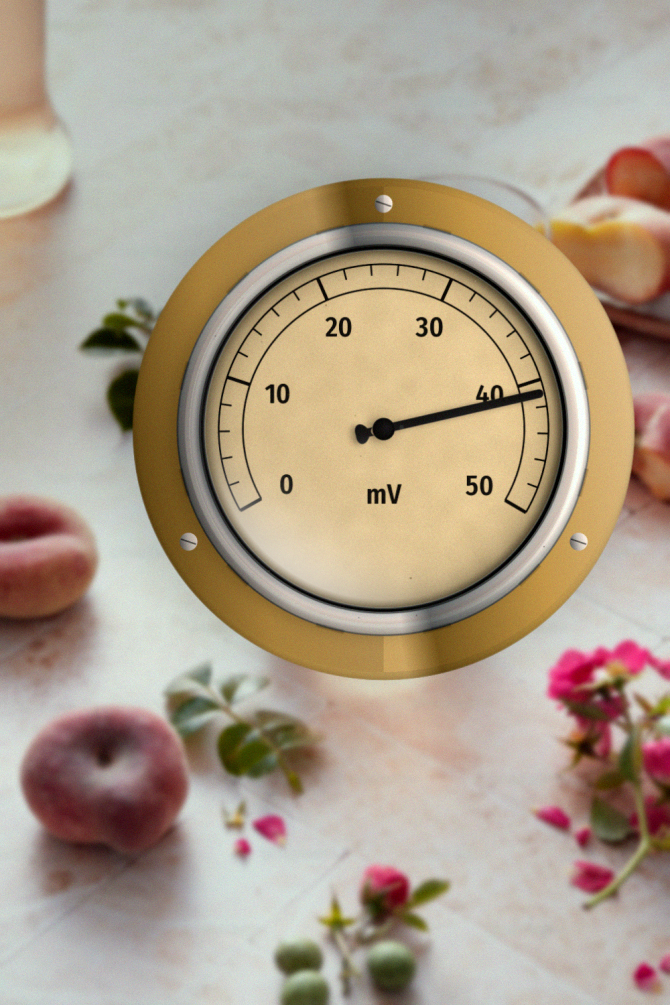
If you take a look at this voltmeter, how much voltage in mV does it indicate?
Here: 41 mV
